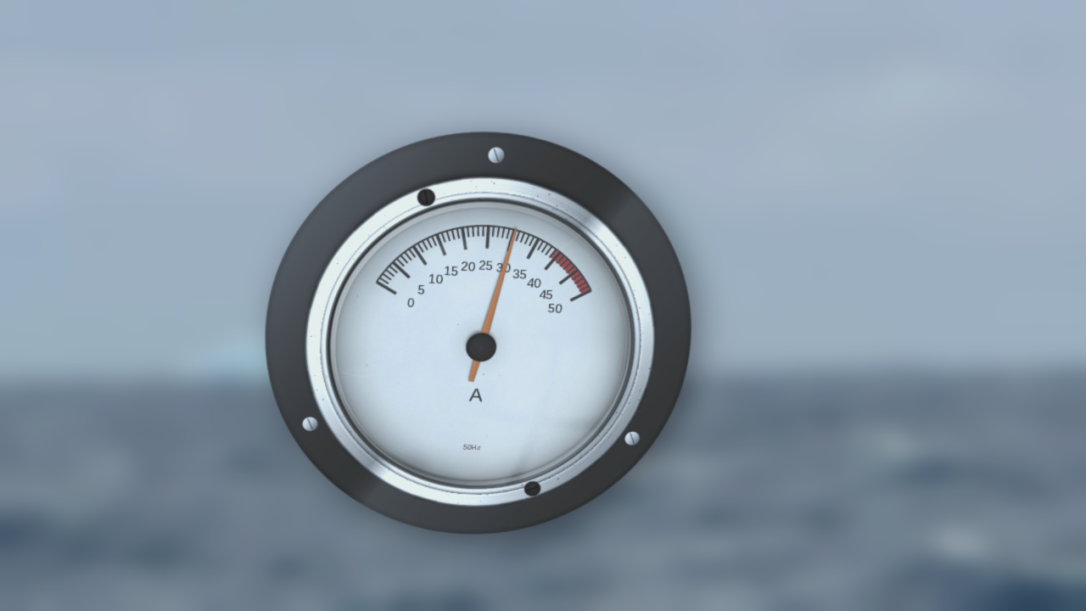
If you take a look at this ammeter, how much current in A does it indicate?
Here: 30 A
